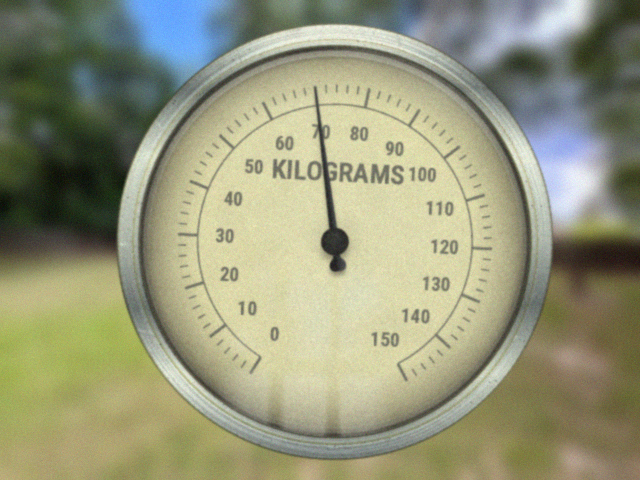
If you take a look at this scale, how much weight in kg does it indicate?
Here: 70 kg
